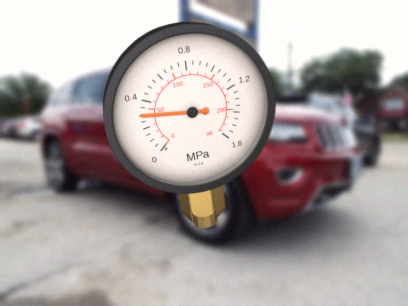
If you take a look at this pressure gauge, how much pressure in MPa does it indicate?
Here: 0.3 MPa
